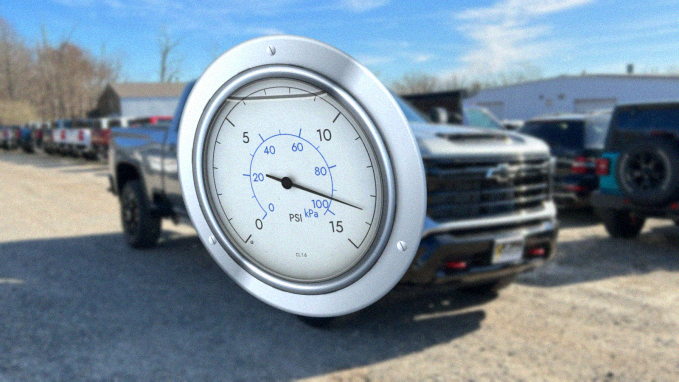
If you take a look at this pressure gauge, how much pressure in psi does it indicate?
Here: 13.5 psi
